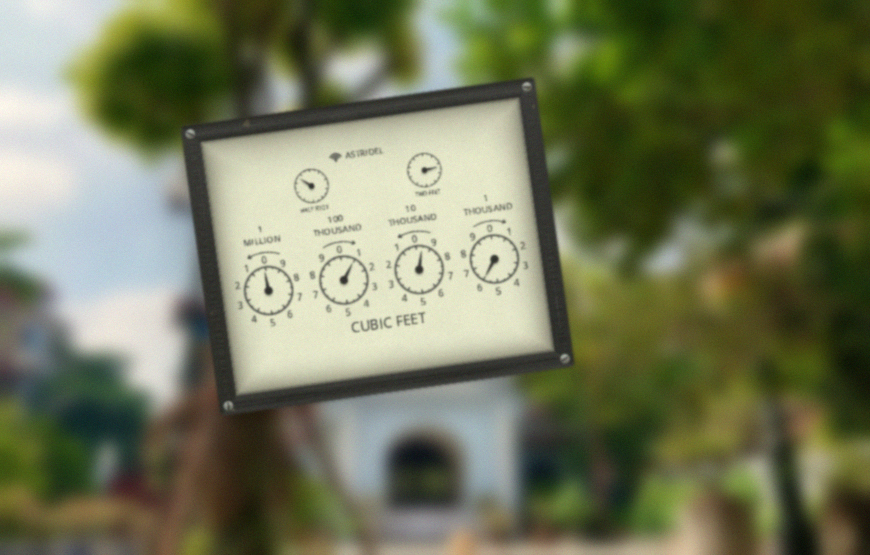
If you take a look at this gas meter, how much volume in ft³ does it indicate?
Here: 9600 ft³
